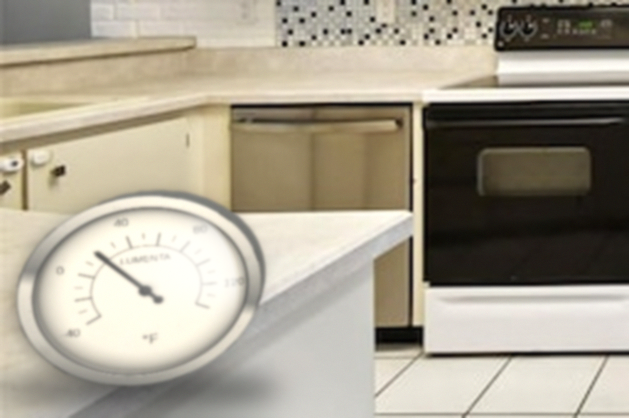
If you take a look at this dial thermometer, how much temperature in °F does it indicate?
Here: 20 °F
